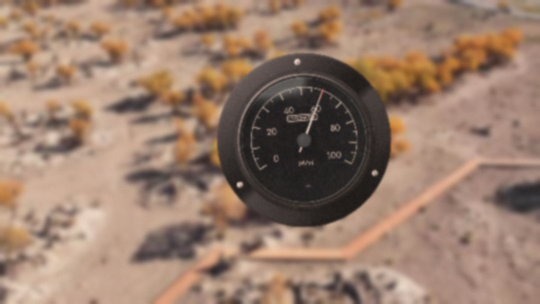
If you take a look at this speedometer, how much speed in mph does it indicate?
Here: 60 mph
